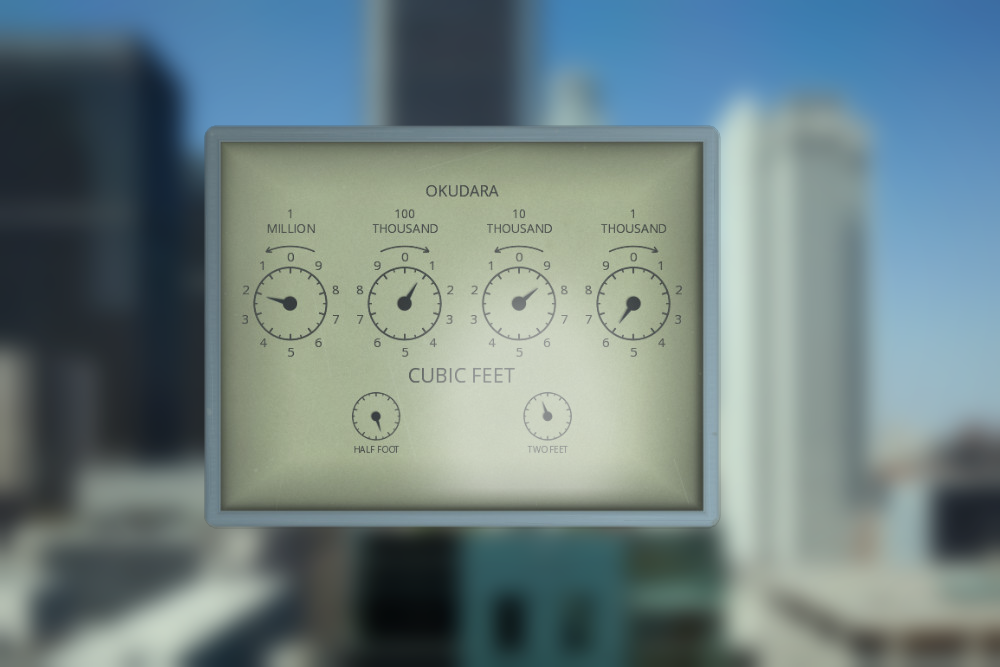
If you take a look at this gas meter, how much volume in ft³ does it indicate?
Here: 208600 ft³
